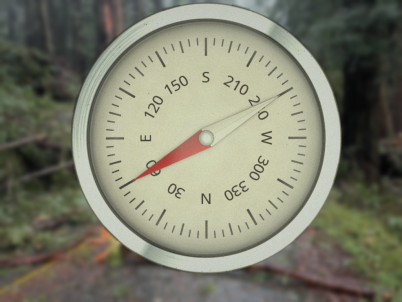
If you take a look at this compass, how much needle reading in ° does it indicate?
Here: 60 °
